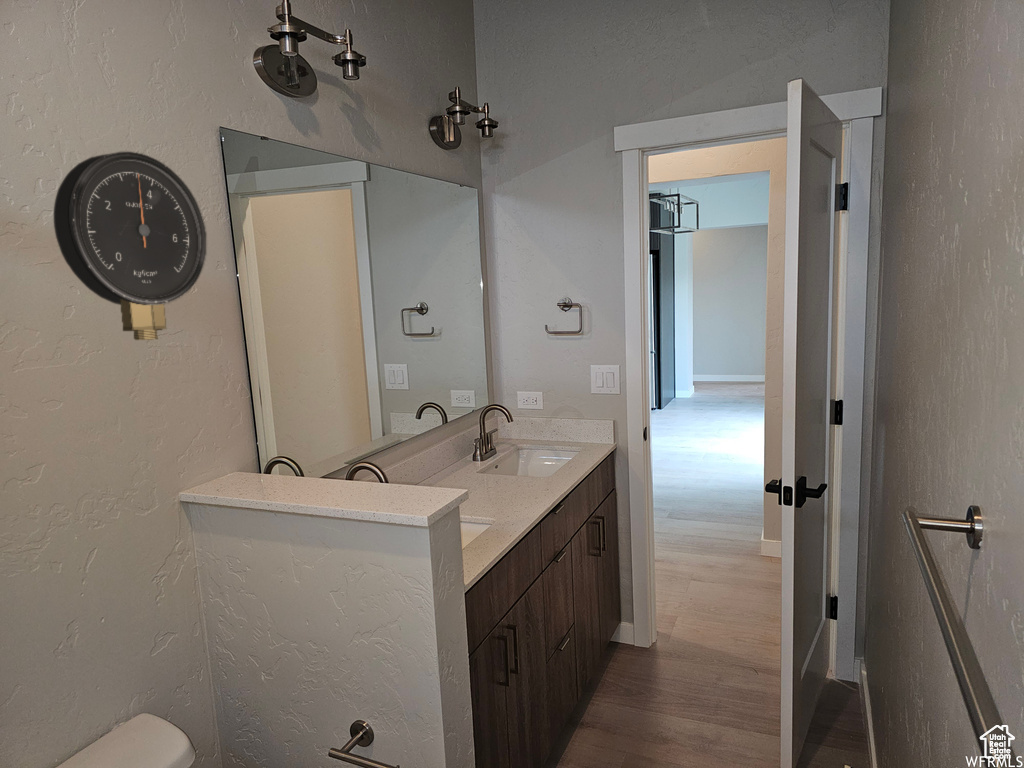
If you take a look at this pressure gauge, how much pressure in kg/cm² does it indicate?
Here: 3.5 kg/cm²
